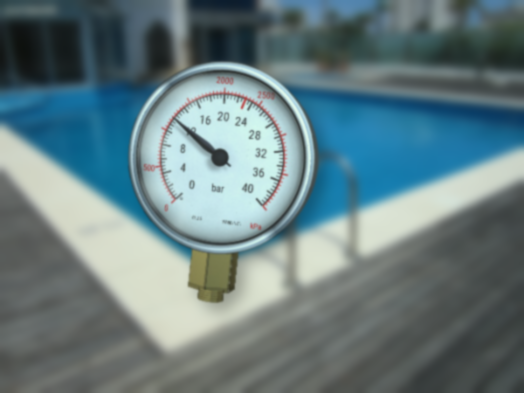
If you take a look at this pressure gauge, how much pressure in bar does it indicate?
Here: 12 bar
